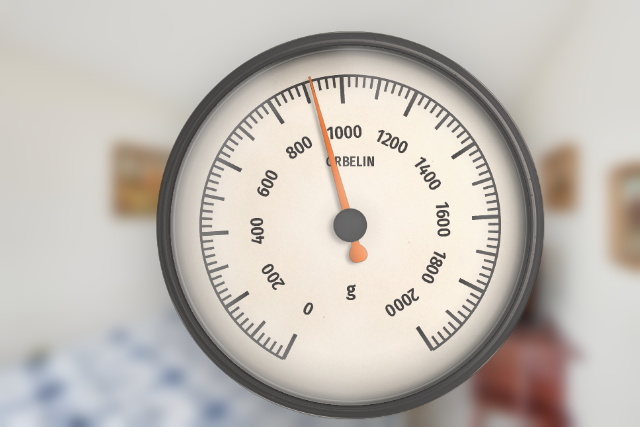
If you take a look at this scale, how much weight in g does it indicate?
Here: 920 g
